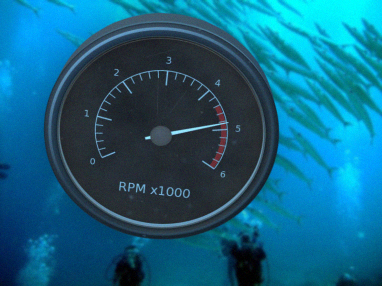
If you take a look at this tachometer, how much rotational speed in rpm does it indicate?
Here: 4800 rpm
